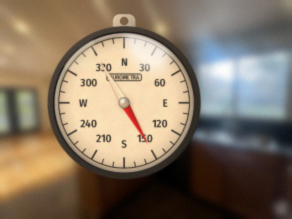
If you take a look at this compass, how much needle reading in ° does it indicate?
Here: 150 °
